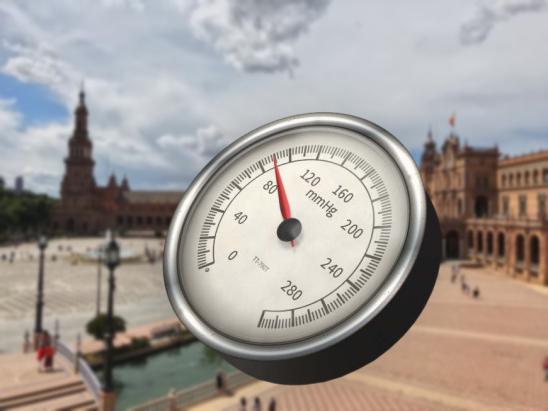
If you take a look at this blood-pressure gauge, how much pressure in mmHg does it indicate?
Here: 90 mmHg
